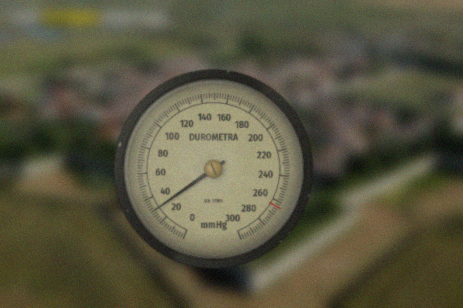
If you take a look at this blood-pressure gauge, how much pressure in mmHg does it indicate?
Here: 30 mmHg
